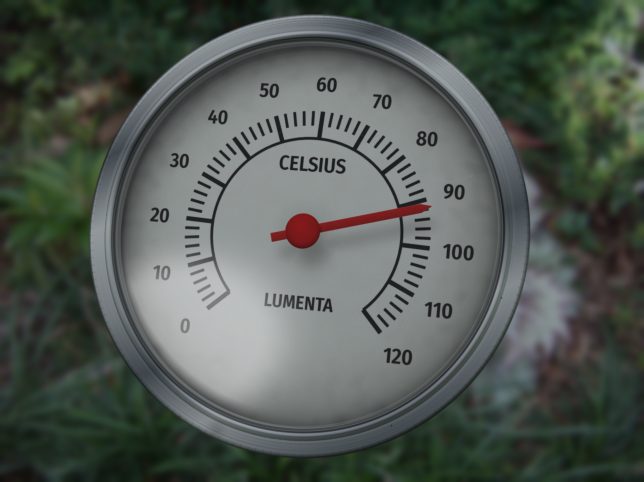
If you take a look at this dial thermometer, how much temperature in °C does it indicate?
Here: 92 °C
